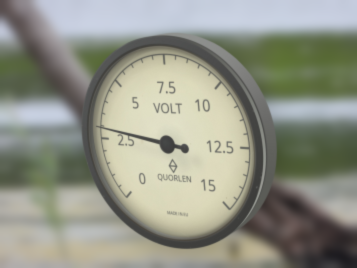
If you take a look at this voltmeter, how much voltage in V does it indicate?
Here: 3 V
